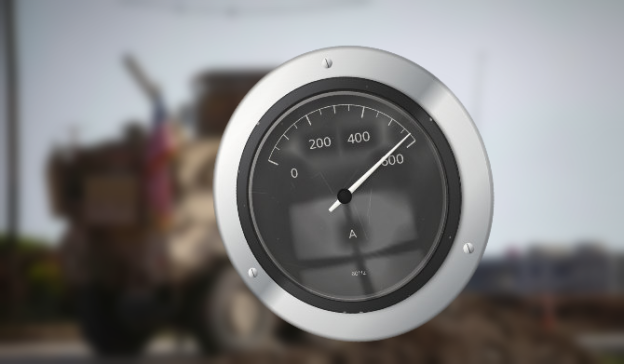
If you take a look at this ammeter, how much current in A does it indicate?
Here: 575 A
